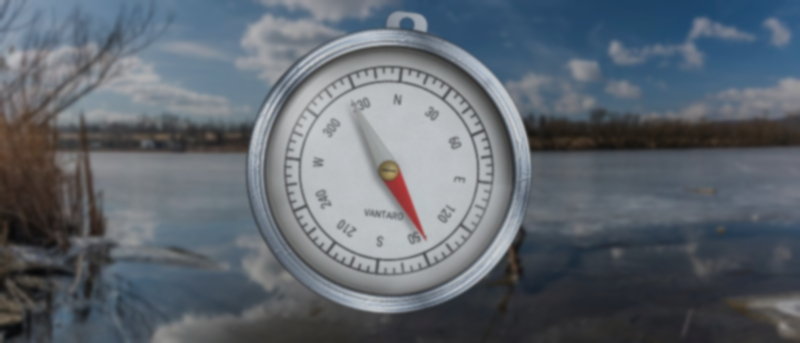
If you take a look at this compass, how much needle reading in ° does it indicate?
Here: 145 °
